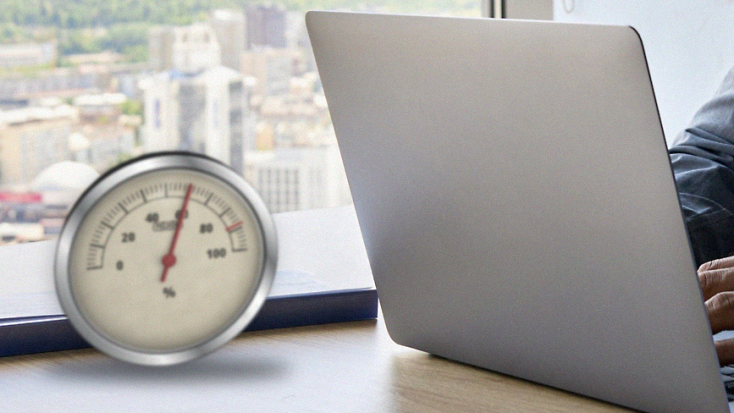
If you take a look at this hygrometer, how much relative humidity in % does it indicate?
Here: 60 %
